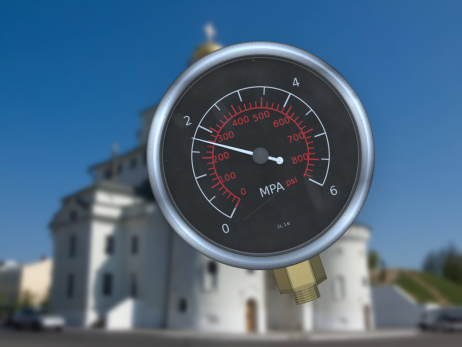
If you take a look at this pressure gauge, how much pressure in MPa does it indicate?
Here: 1.75 MPa
